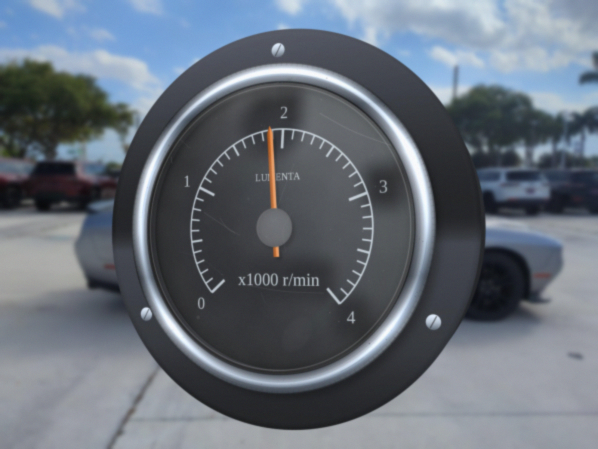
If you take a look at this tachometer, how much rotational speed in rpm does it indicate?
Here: 1900 rpm
